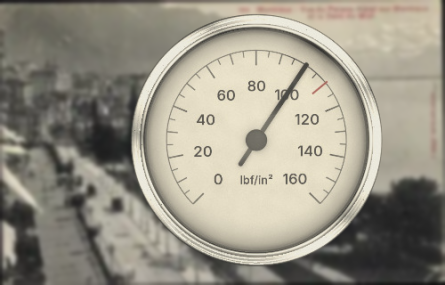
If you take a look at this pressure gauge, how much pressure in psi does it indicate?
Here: 100 psi
